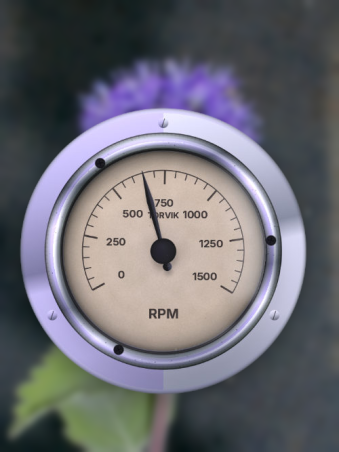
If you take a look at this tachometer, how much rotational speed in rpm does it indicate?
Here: 650 rpm
